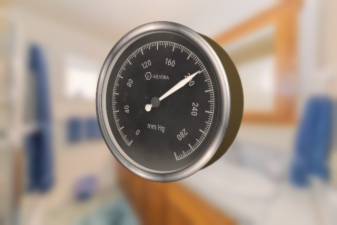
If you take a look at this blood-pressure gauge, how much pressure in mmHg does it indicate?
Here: 200 mmHg
